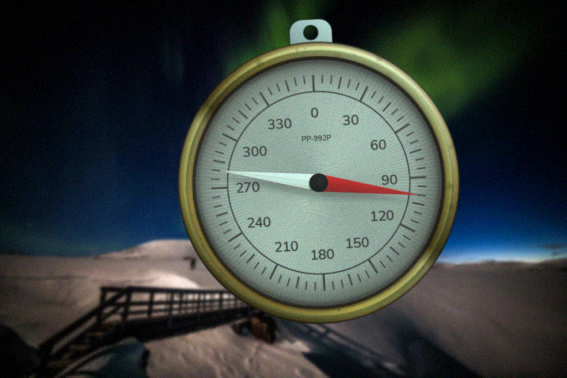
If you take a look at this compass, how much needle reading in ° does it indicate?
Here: 100 °
